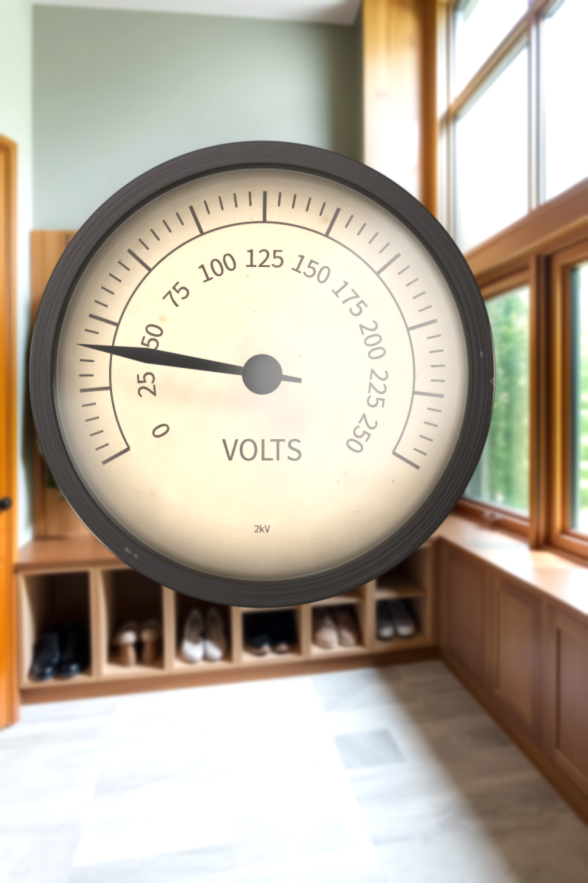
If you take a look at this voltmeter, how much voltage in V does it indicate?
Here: 40 V
